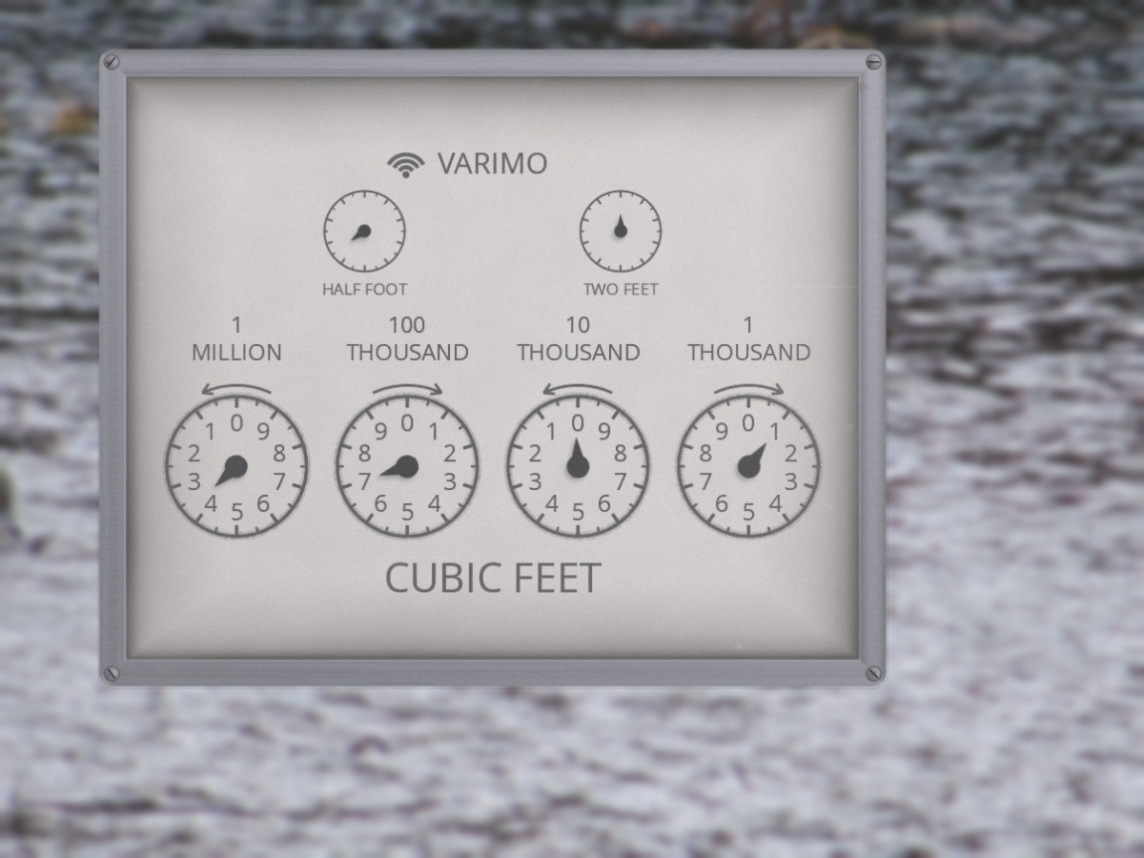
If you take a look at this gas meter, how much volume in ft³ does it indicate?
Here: 370100 ft³
